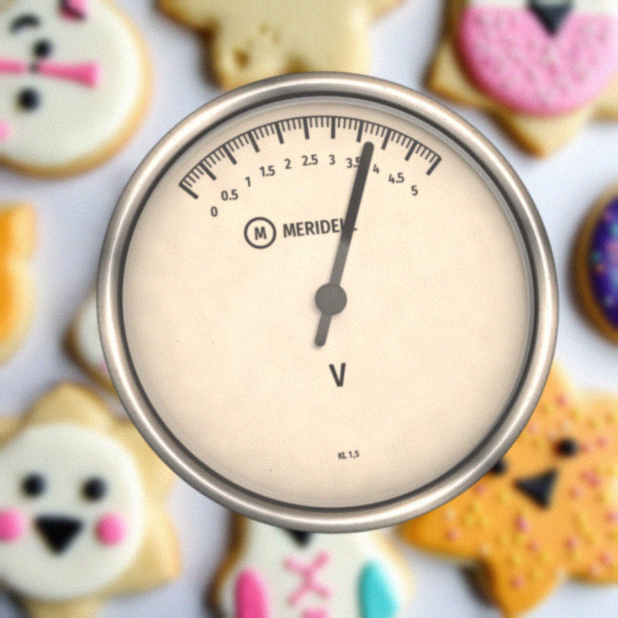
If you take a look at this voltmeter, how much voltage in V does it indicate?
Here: 3.7 V
